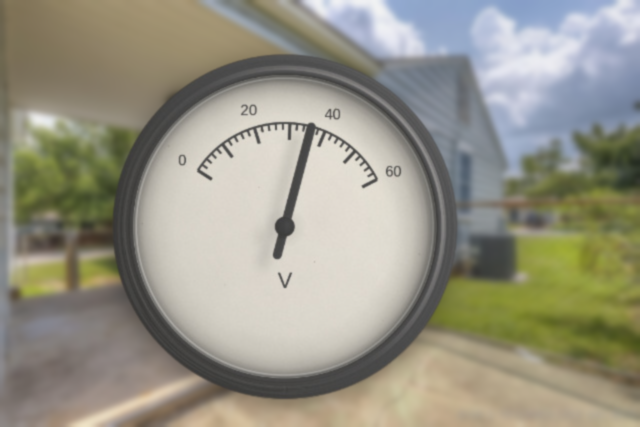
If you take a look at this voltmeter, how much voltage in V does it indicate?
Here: 36 V
